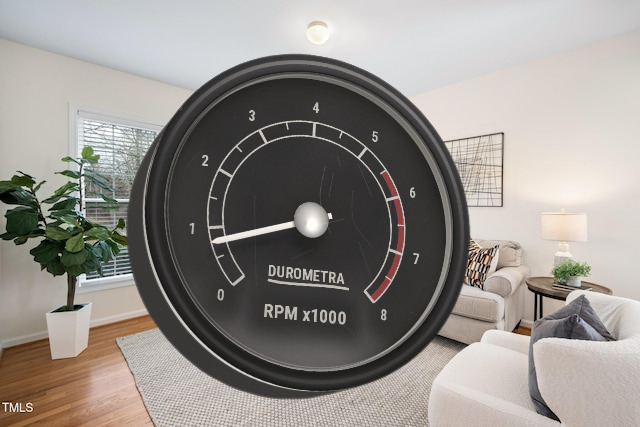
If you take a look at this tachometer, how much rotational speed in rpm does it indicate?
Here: 750 rpm
